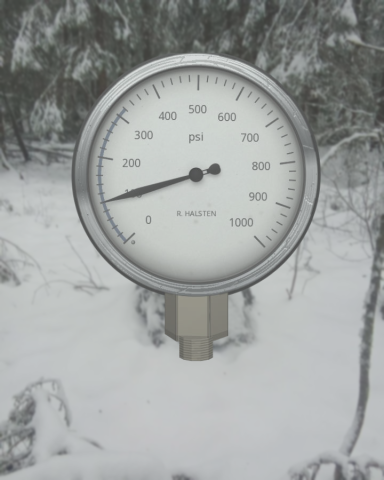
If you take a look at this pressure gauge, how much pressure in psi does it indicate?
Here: 100 psi
